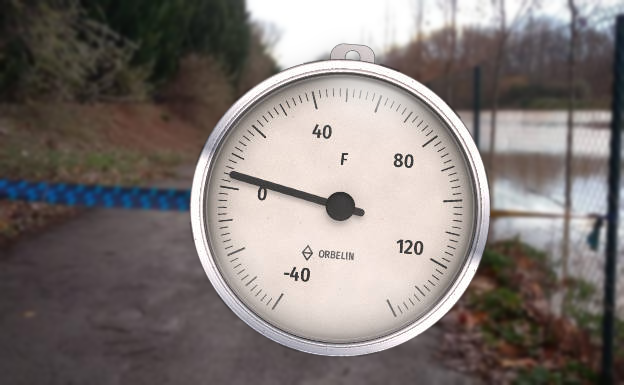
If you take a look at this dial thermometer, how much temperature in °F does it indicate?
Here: 4 °F
